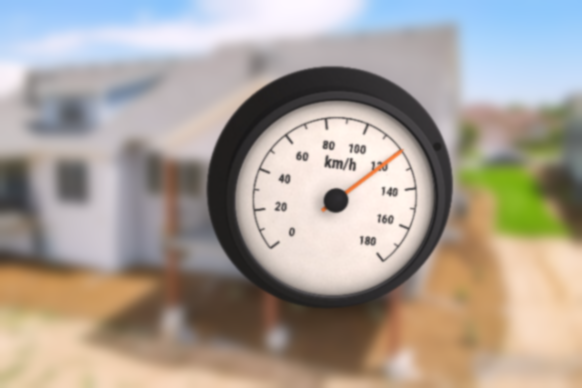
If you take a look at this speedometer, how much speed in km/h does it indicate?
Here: 120 km/h
